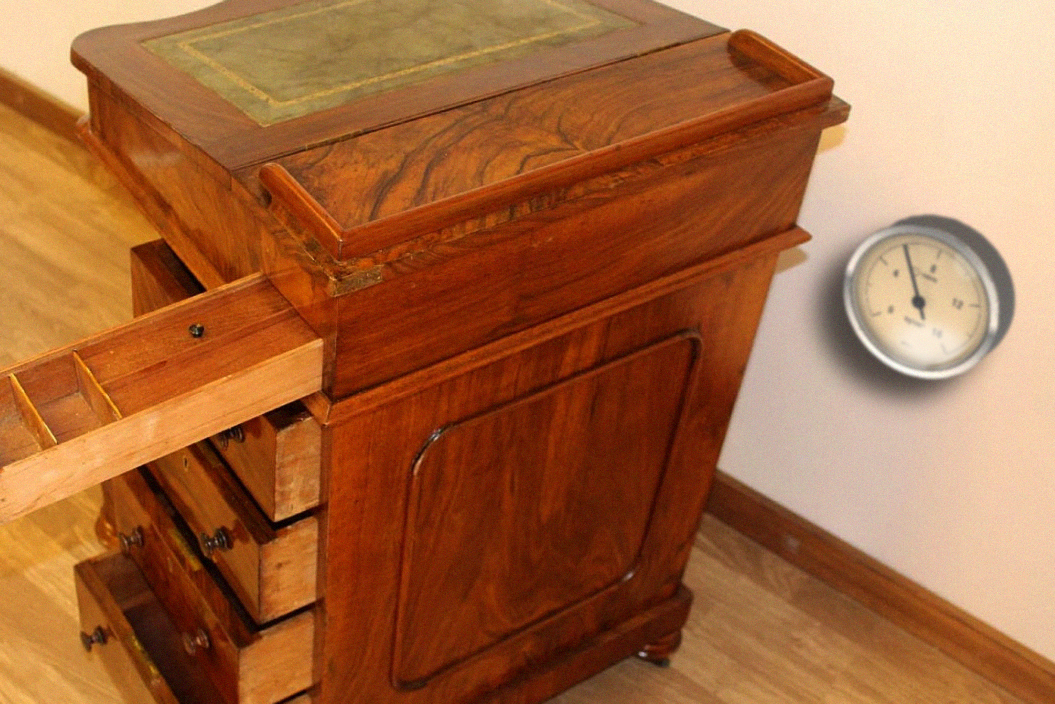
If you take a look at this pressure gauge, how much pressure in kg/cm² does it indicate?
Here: 6 kg/cm²
